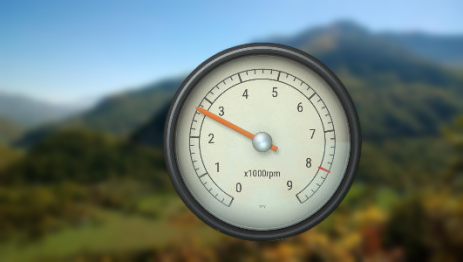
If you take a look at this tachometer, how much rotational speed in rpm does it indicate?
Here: 2700 rpm
